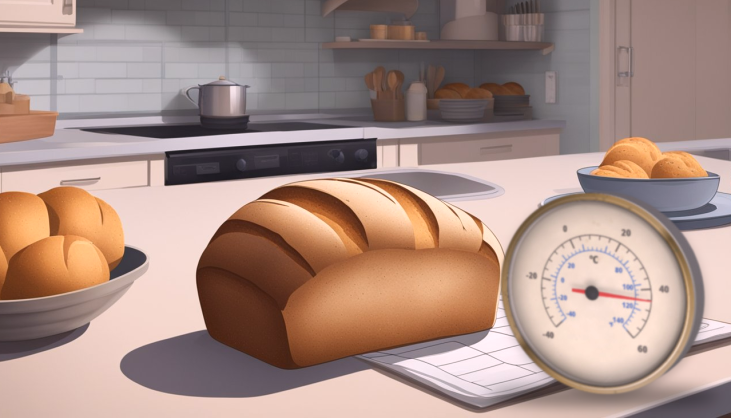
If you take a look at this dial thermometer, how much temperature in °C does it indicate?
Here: 44 °C
